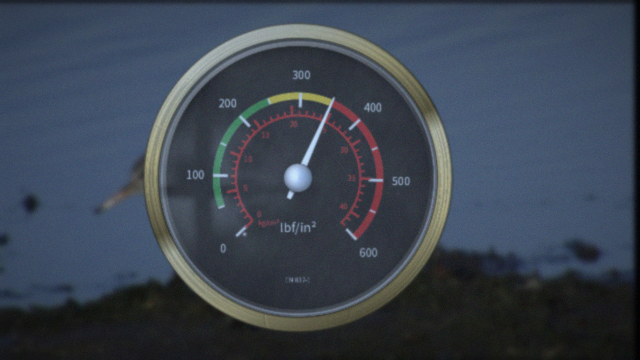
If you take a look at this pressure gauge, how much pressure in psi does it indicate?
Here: 350 psi
